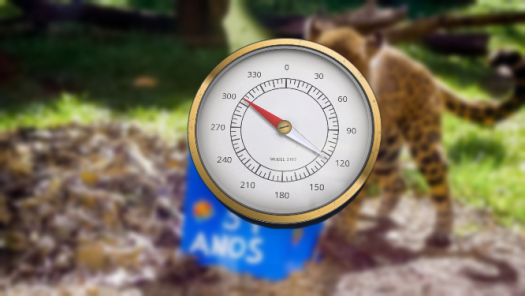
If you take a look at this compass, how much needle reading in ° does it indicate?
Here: 305 °
